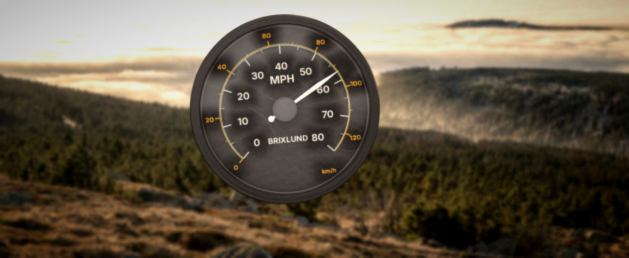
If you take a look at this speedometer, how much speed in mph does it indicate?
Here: 57.5 mph
